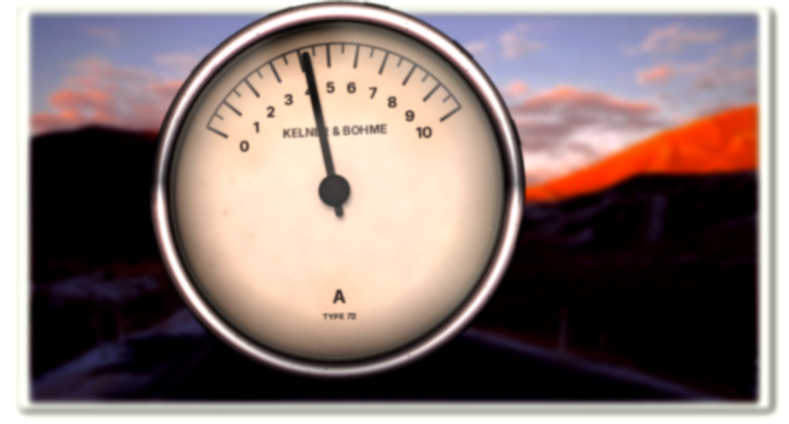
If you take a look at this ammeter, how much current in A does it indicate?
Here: 4.25 A
